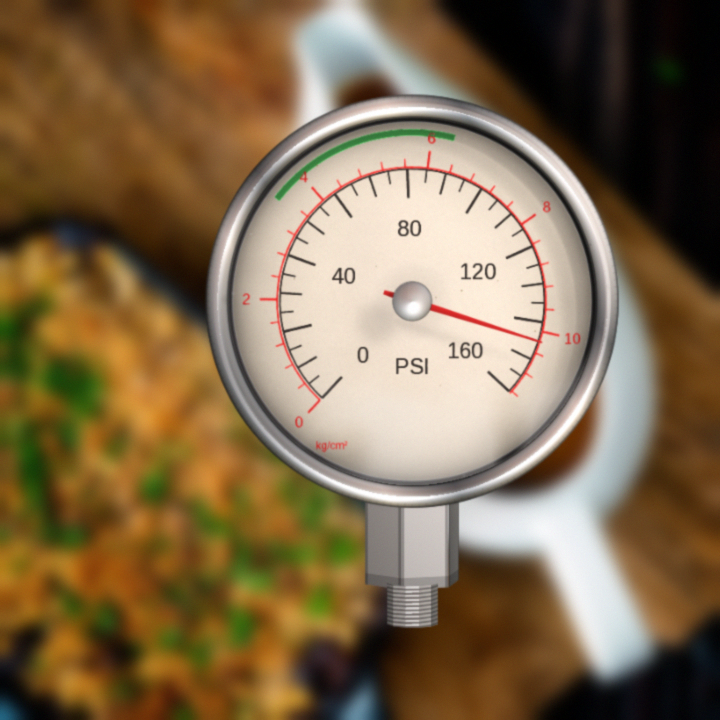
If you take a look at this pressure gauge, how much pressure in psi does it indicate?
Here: 145 psi
